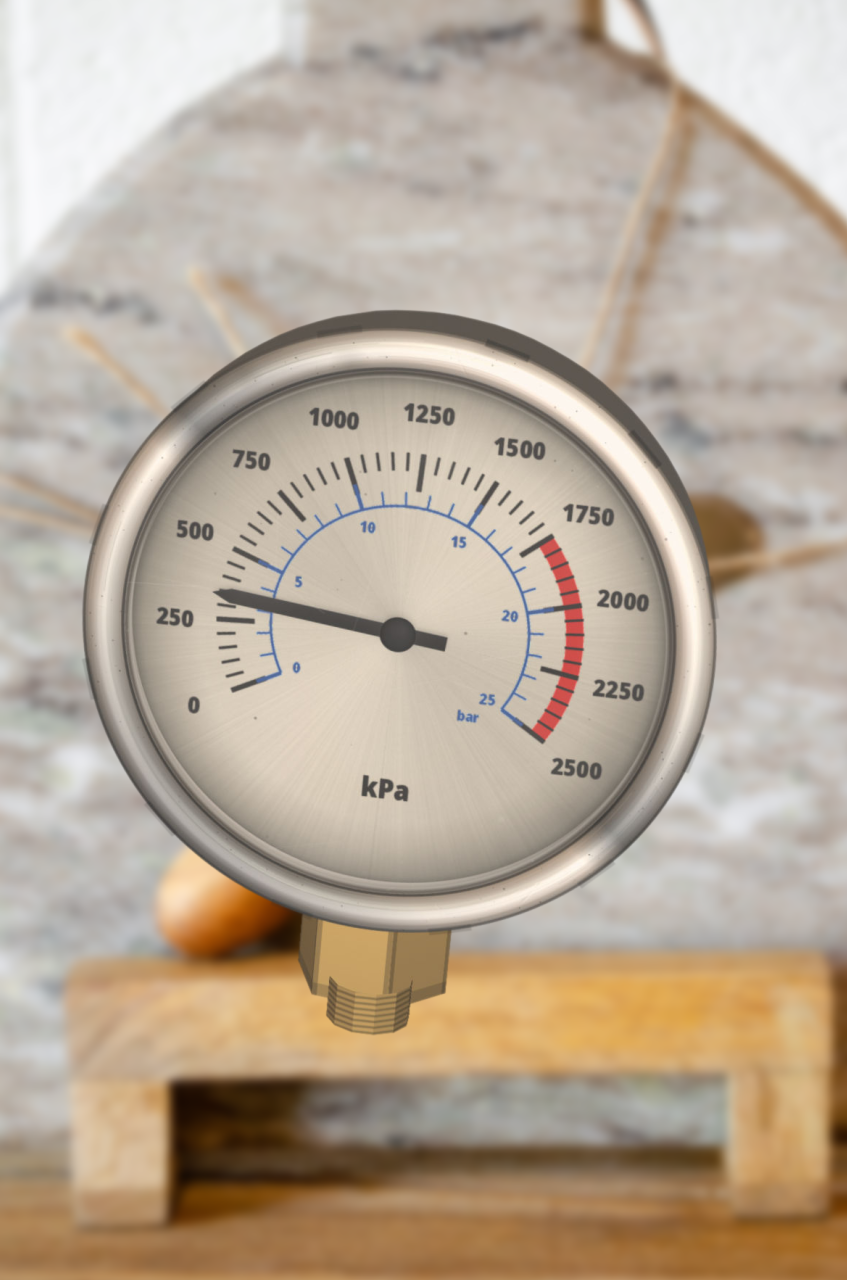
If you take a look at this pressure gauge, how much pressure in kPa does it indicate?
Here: 350 kPa
